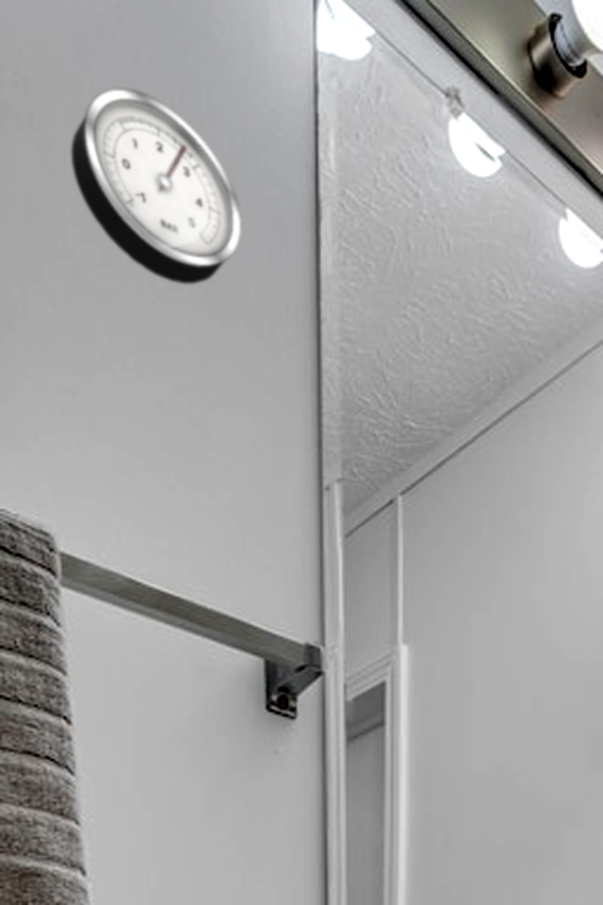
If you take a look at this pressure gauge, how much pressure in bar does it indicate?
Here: 2.6 bar
